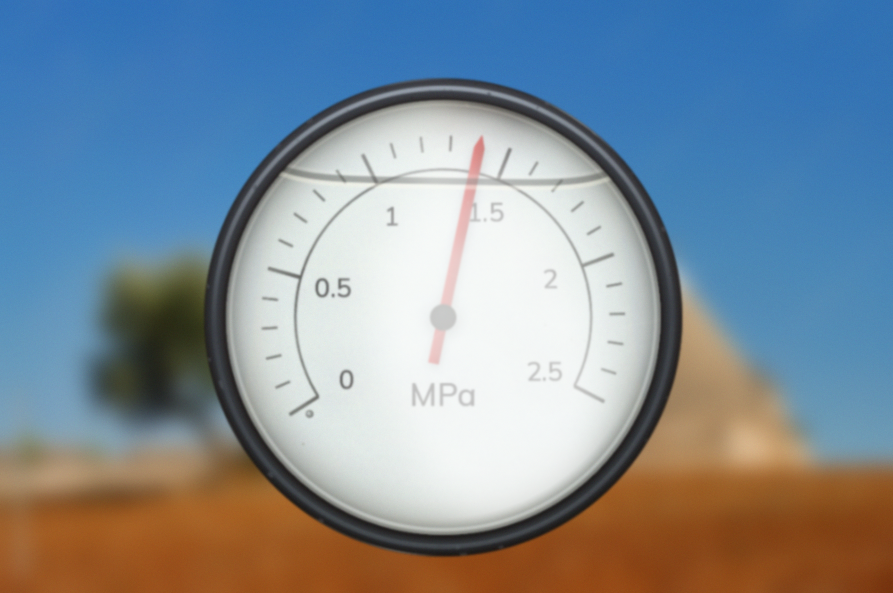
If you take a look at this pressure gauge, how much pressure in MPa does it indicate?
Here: 1.4 MPa
